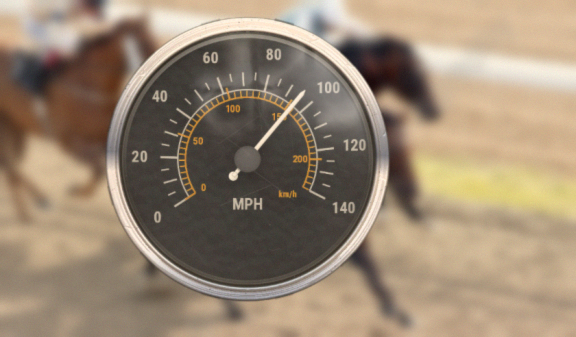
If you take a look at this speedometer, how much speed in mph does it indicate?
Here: 95 mph
